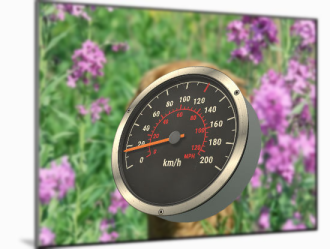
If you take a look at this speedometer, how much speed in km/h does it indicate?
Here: 15 km/h
